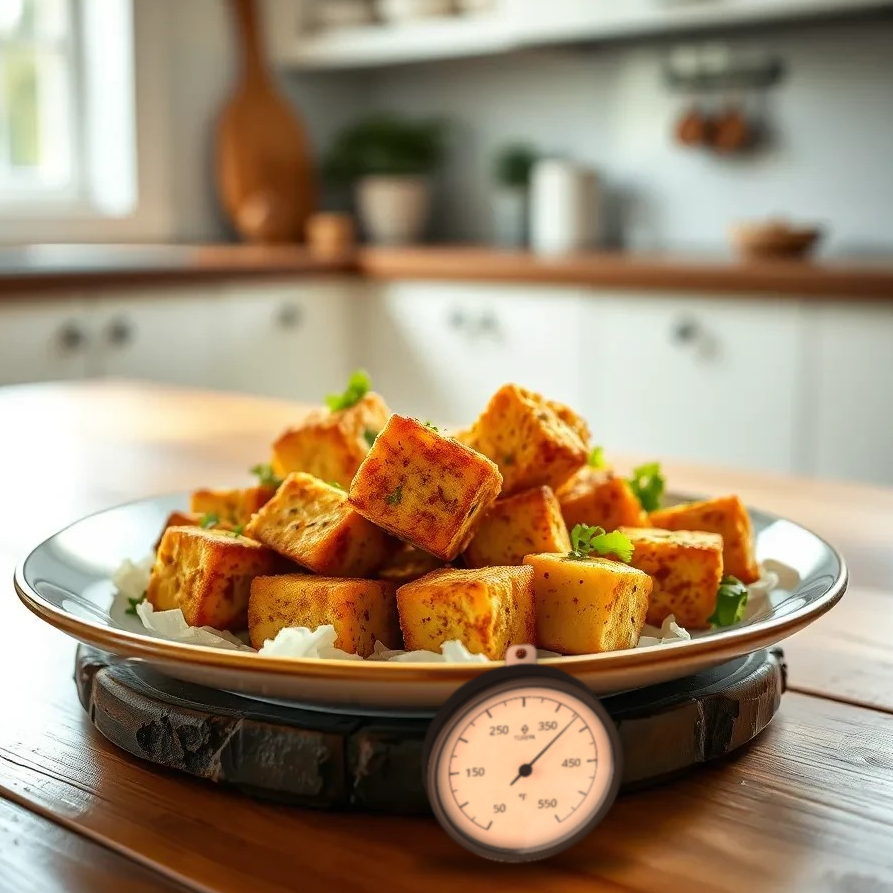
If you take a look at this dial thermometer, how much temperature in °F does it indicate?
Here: 375 °F
